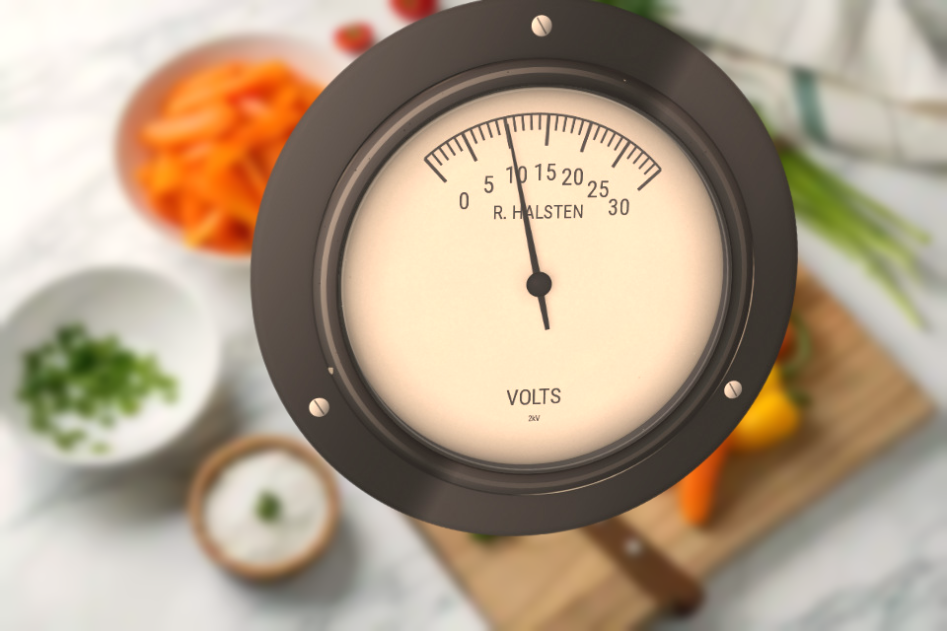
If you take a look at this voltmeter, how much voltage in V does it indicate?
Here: 10 V
